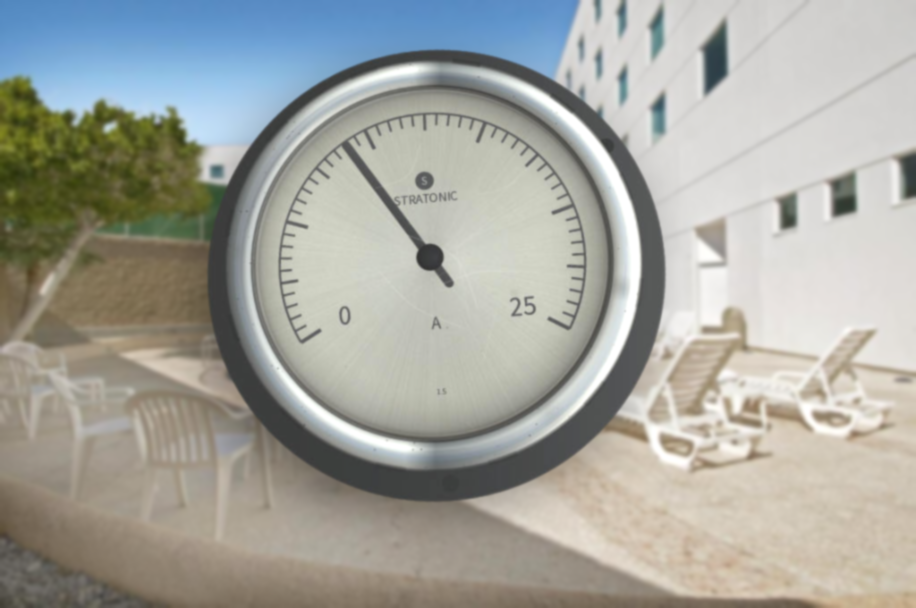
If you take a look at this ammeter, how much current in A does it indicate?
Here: 9 A
